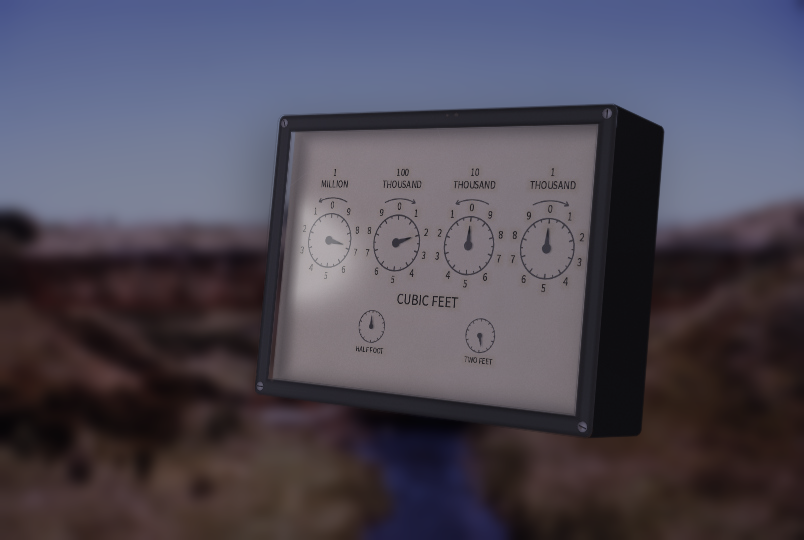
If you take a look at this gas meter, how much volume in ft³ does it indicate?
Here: 720000 ft³
